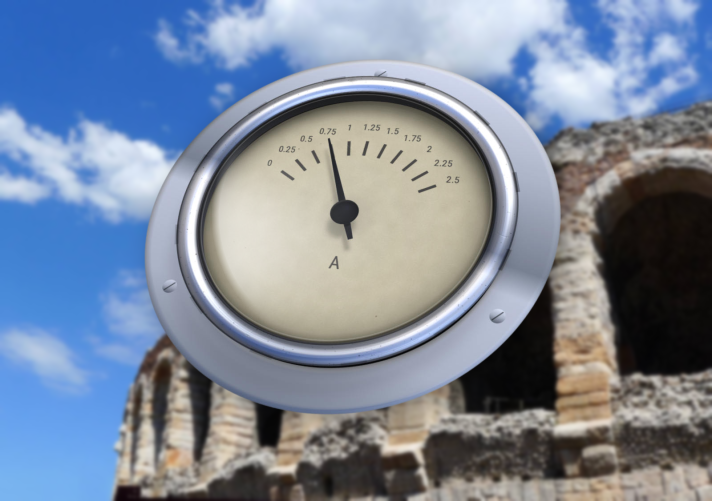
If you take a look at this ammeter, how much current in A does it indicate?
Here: 0.75 A
